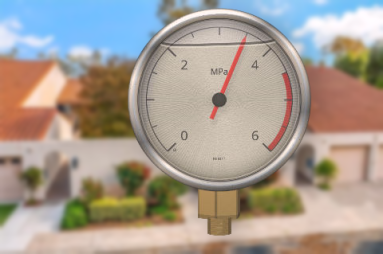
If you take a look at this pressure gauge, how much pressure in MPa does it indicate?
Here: 3.5 MPa
